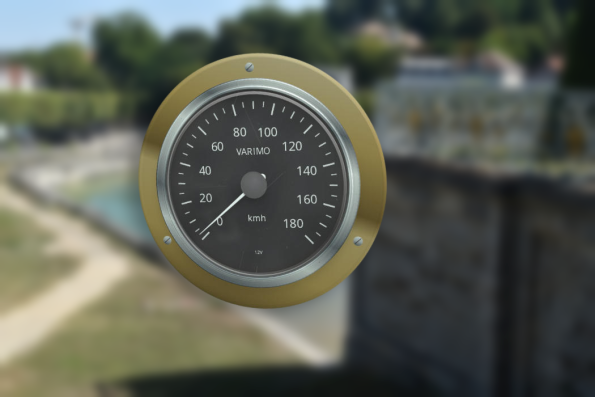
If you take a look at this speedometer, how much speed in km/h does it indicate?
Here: 2.5 km/h
